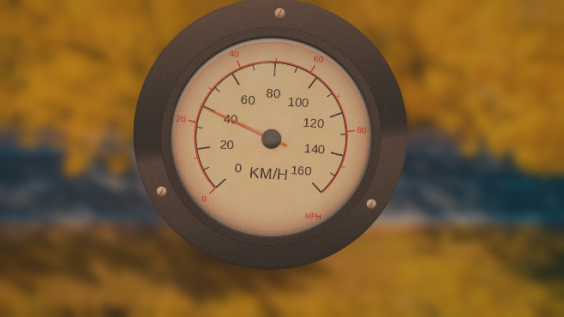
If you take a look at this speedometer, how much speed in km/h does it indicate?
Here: 40 km/h
